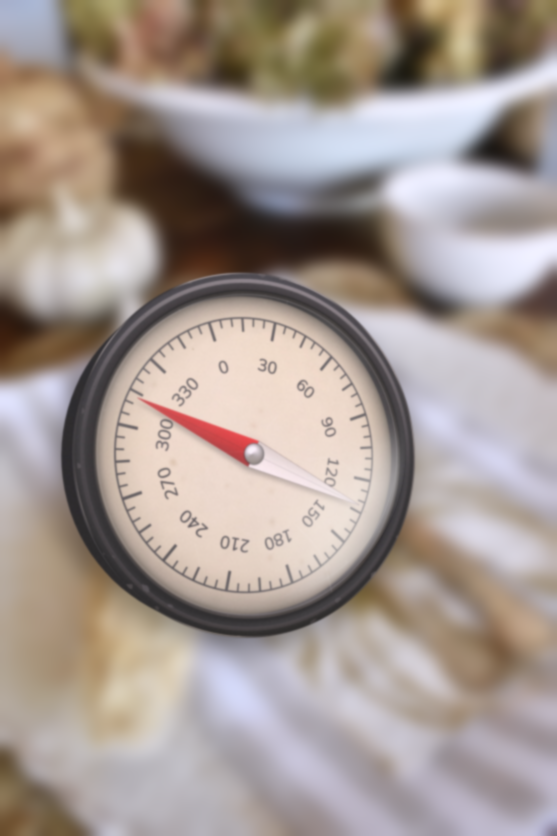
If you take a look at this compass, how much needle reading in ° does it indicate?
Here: 312.5 °
